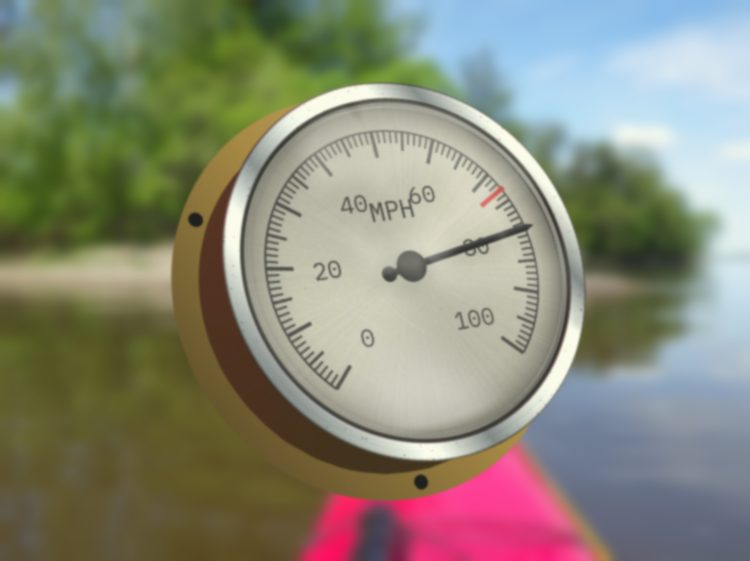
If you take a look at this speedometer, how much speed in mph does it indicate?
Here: 80 mph
